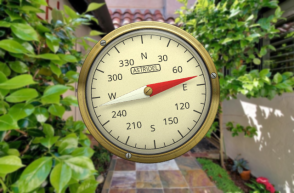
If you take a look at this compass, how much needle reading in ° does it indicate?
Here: 80 °
